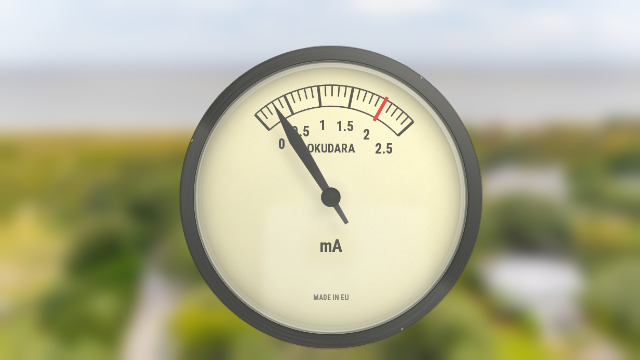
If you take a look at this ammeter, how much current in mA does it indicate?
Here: 0.3 mA
